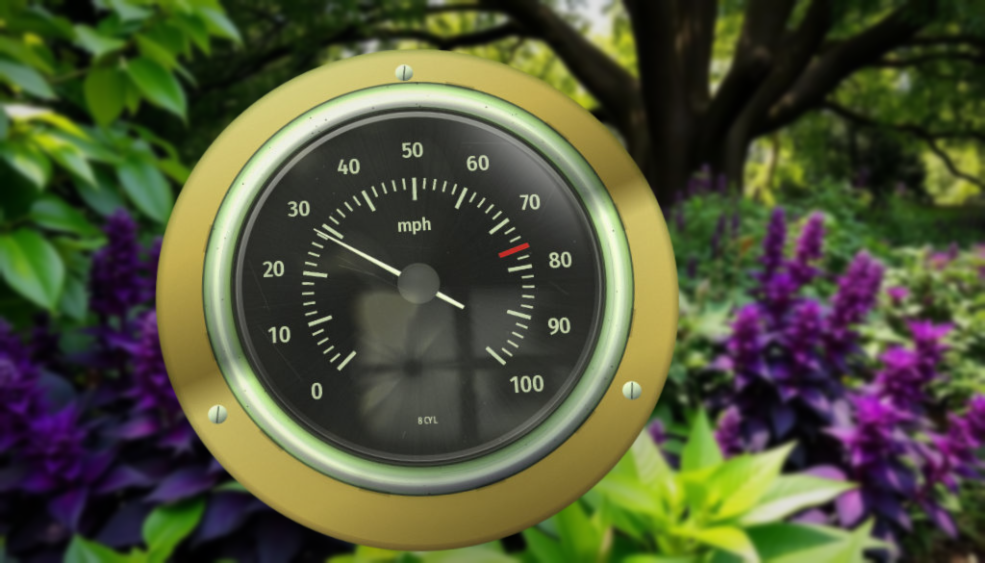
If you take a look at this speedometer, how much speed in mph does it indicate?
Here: 28 mph
